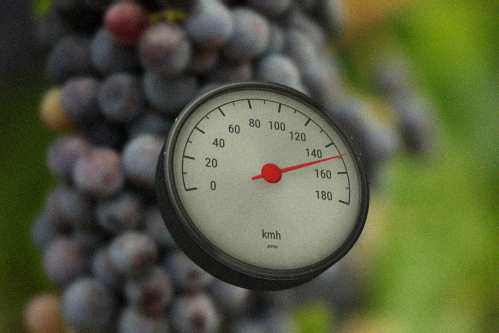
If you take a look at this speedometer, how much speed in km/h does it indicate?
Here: 150 km/h
